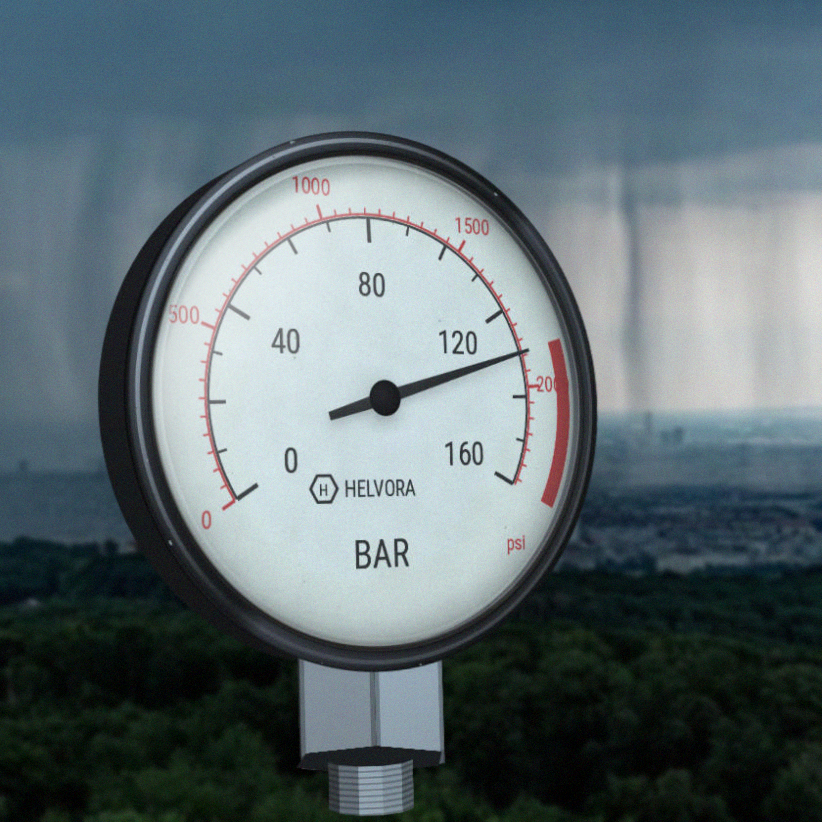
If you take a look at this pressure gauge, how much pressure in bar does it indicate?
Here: 130 bar
